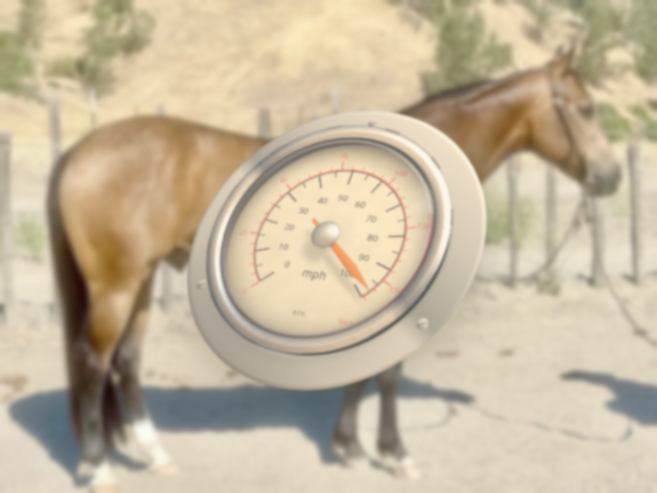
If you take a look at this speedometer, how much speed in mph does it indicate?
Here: 97.5 mph
